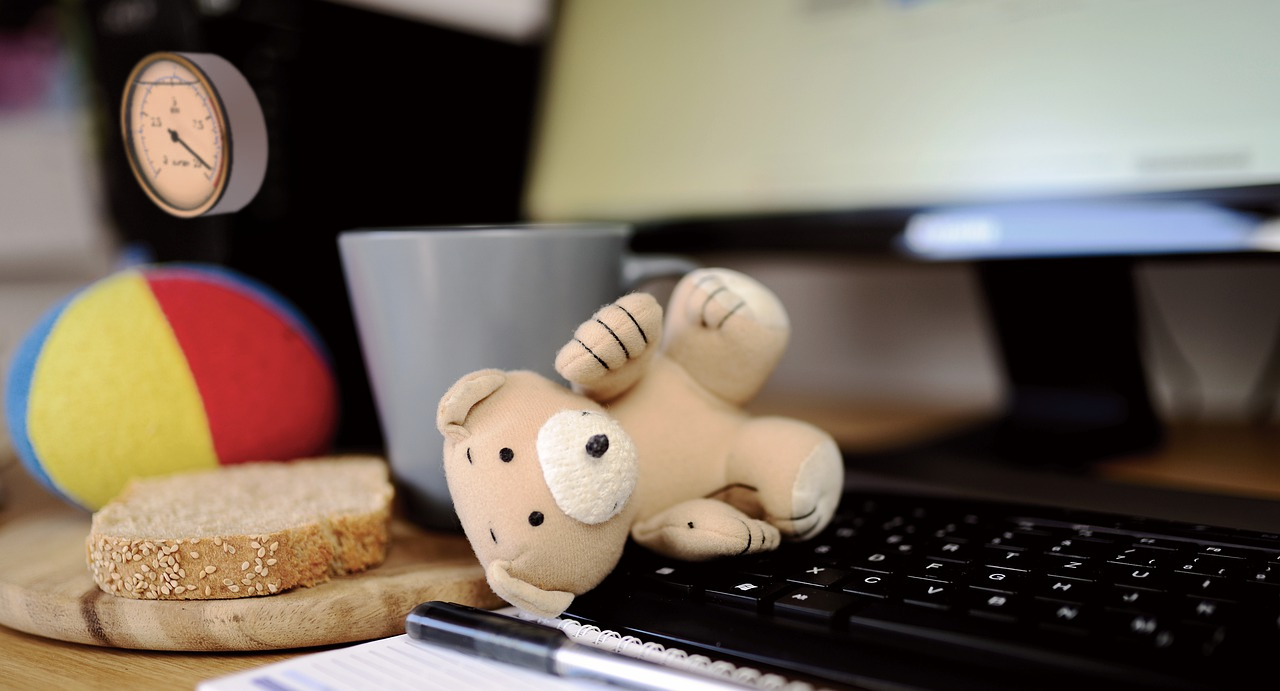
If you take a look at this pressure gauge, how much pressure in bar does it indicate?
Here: 9.5 bar
